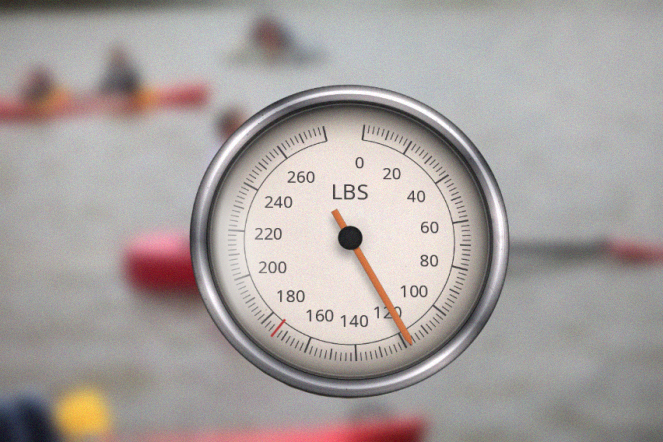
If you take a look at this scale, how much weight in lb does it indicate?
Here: 118 lb
